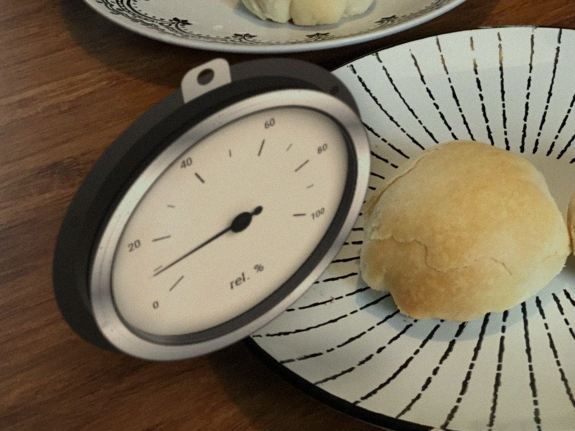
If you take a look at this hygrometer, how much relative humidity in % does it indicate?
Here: 10 %
